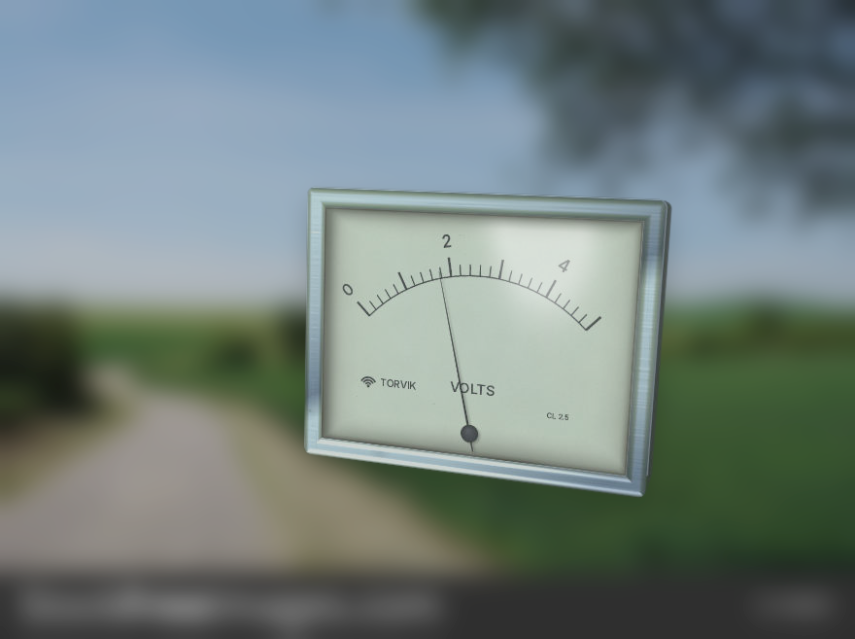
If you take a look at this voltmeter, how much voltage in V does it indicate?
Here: 1.8 V
